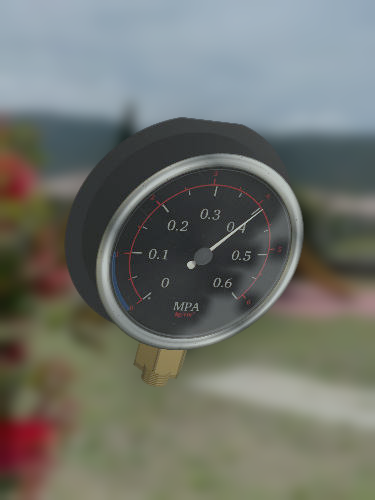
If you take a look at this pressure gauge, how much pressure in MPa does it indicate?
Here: 0.4 MPa
